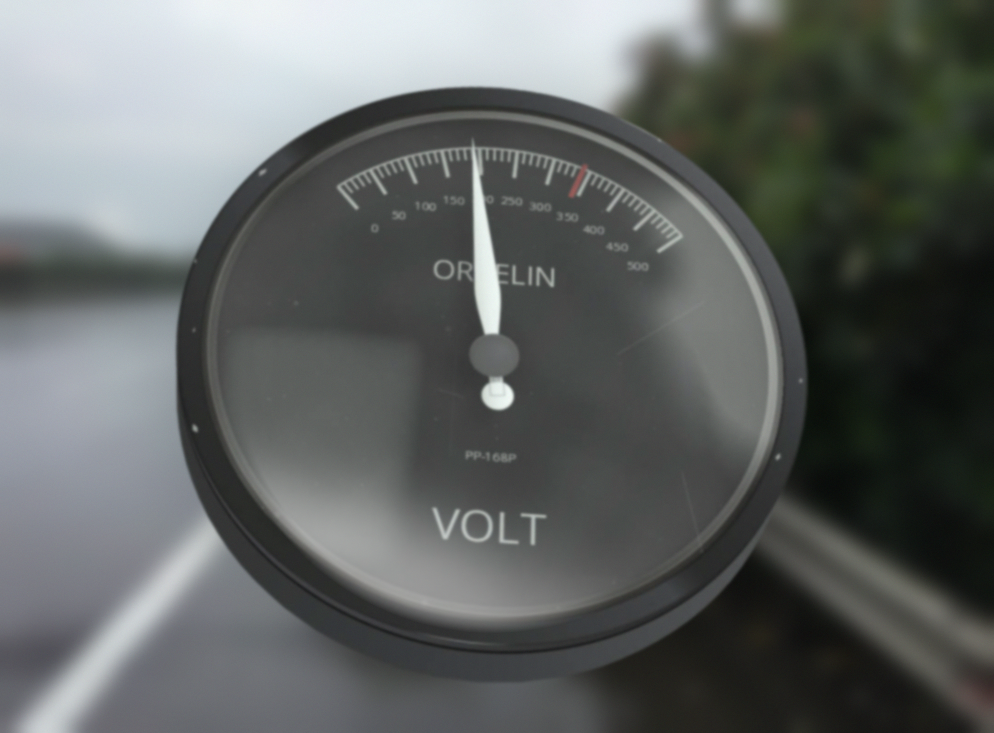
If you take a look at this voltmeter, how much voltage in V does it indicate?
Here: 190 V
